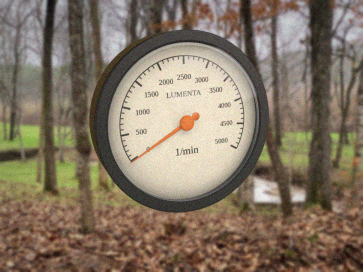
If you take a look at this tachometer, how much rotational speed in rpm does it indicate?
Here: 0 rpm
